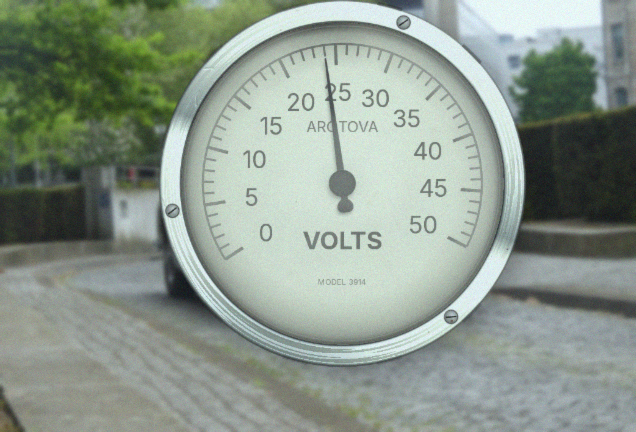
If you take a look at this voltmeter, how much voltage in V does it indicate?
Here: 24 V
